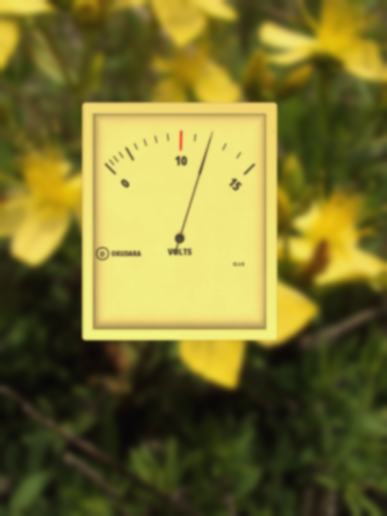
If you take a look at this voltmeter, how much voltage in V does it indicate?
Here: 12 V
